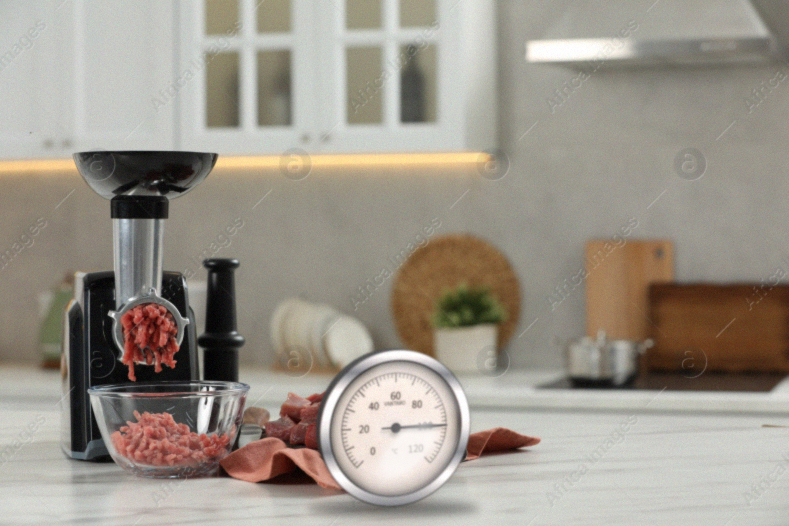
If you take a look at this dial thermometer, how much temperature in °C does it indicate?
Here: 100 °C
